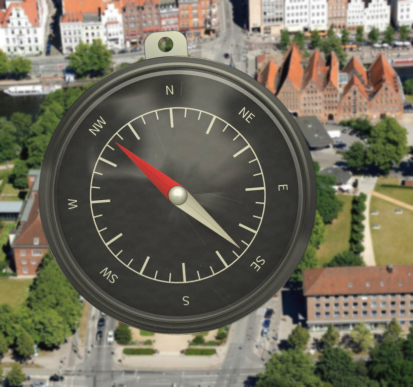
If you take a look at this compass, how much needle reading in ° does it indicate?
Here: 315 °
